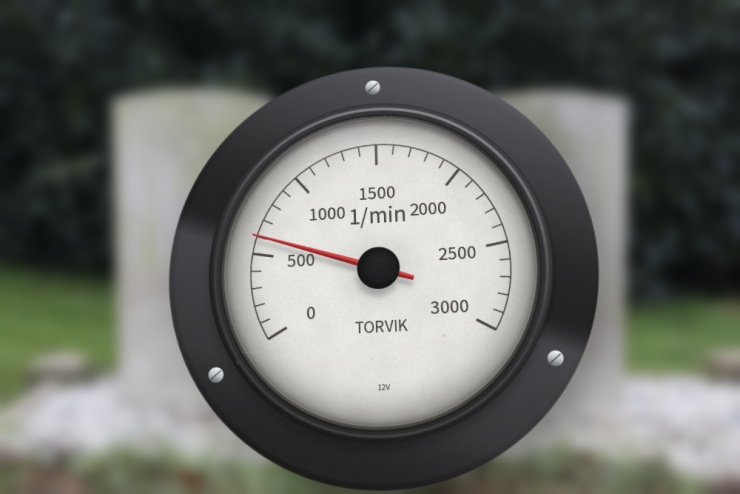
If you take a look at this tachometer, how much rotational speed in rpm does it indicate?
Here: 600 rpm
